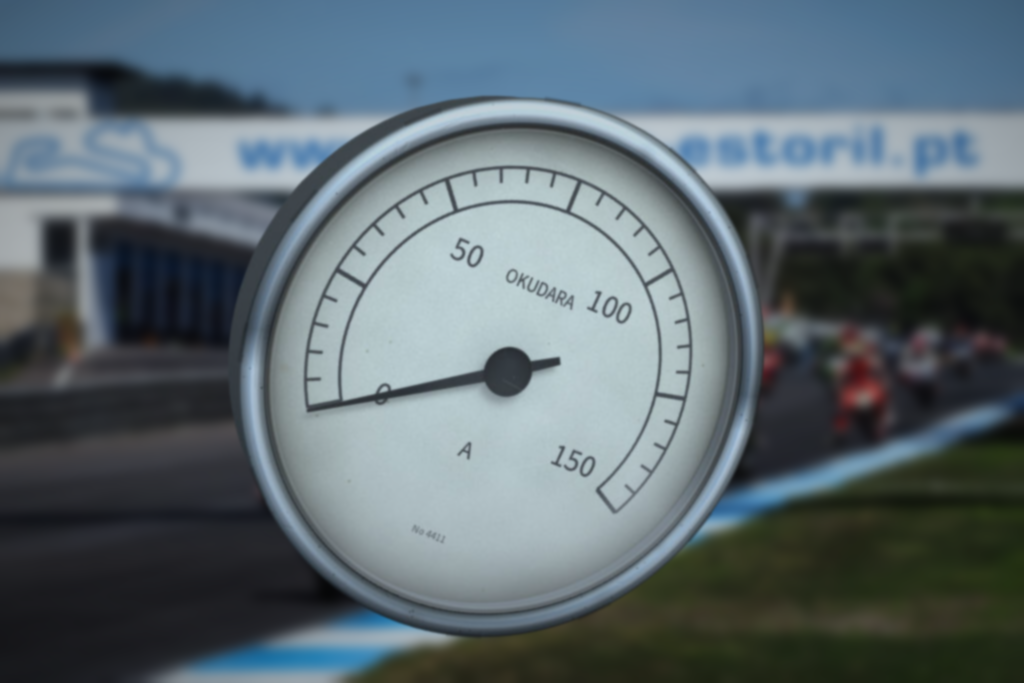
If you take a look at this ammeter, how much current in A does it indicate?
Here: 0 A
